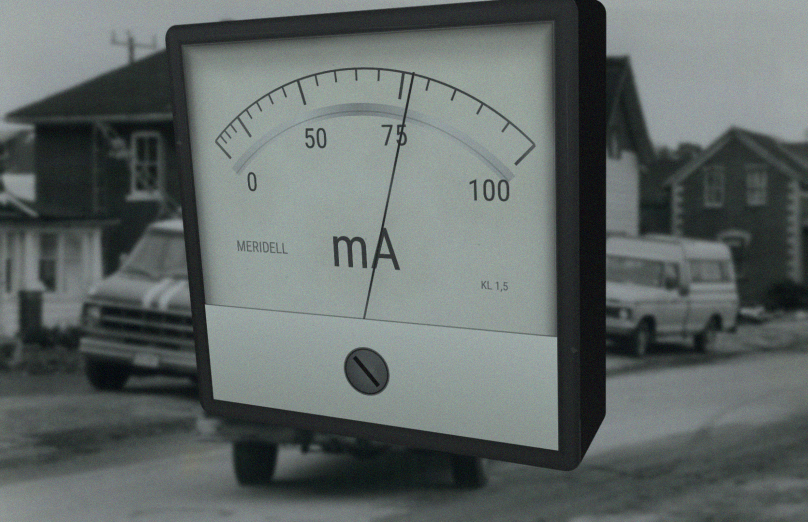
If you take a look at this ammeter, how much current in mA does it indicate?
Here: 77.5 mA
